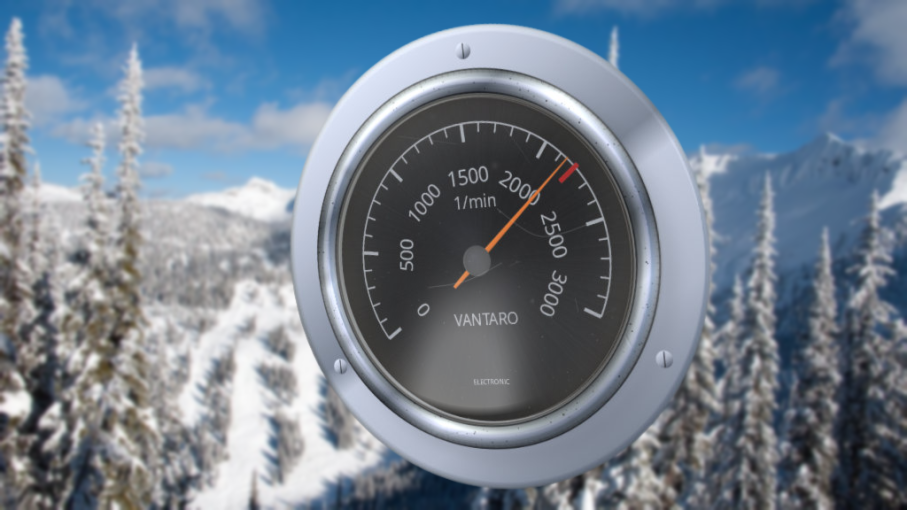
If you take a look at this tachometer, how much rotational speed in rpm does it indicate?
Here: 2150 rpm
